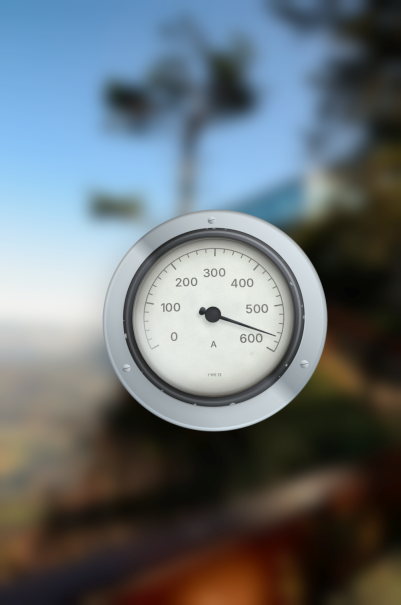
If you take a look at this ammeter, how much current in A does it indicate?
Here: 570 A
